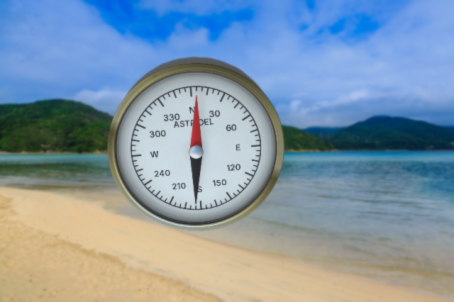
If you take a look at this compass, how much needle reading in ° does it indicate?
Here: 5 °
